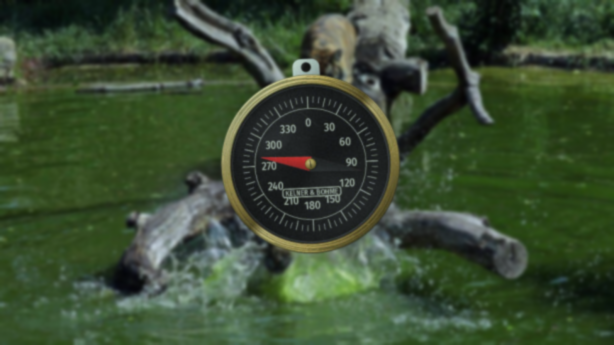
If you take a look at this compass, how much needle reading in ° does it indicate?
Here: 280 °
